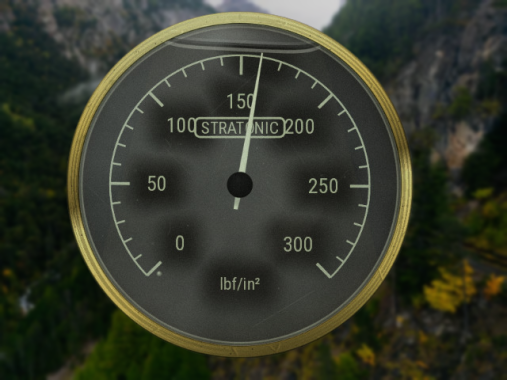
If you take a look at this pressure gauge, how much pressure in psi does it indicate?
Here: 160 psi
